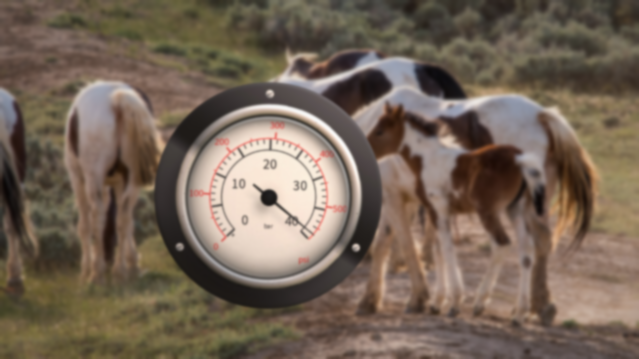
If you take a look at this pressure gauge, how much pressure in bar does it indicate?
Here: 39 bar
